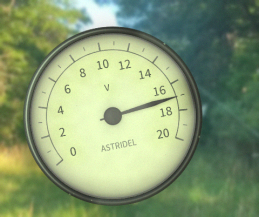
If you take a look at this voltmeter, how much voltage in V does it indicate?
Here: 17 V
